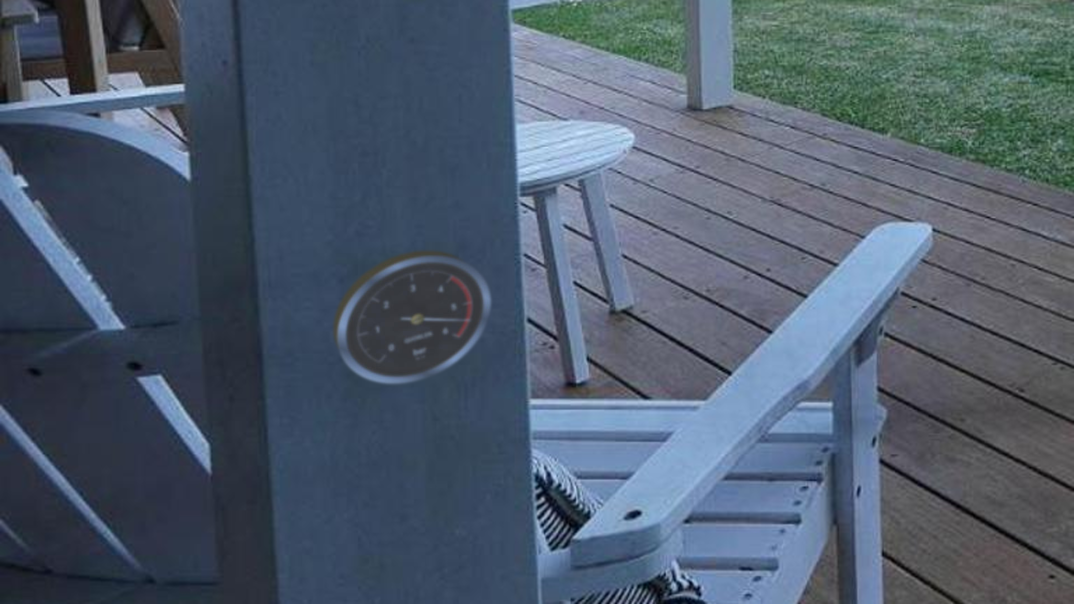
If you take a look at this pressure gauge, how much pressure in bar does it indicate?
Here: 5.5 bar
